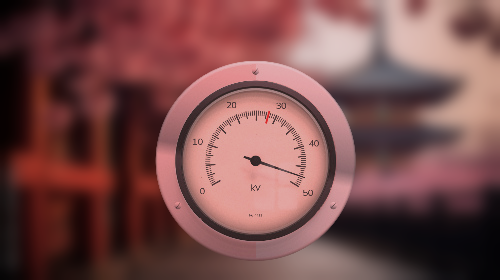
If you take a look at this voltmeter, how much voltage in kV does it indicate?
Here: 47.5 kV
